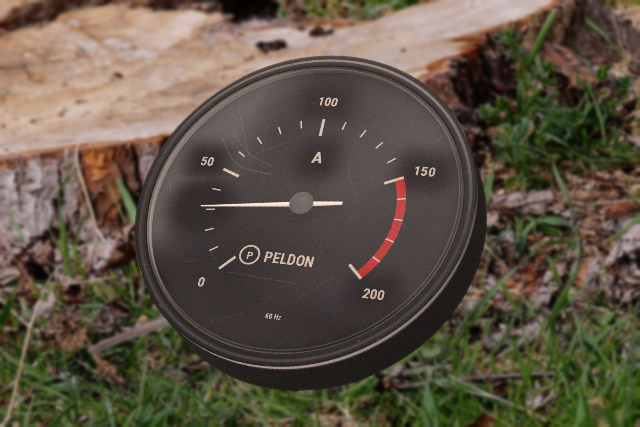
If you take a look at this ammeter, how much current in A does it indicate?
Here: 30 A
